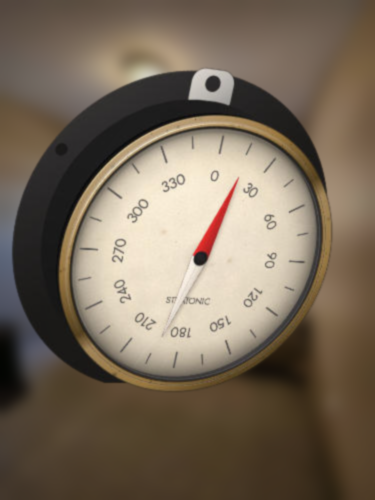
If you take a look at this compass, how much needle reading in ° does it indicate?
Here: 15 °
